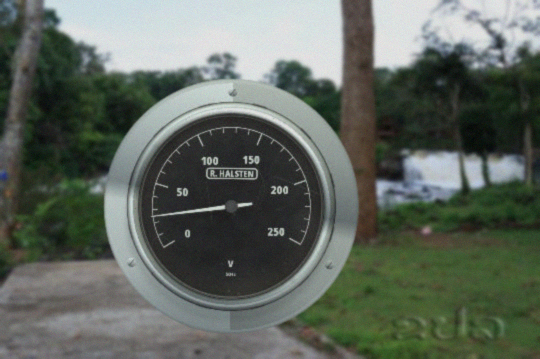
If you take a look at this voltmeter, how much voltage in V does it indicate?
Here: 25 V
